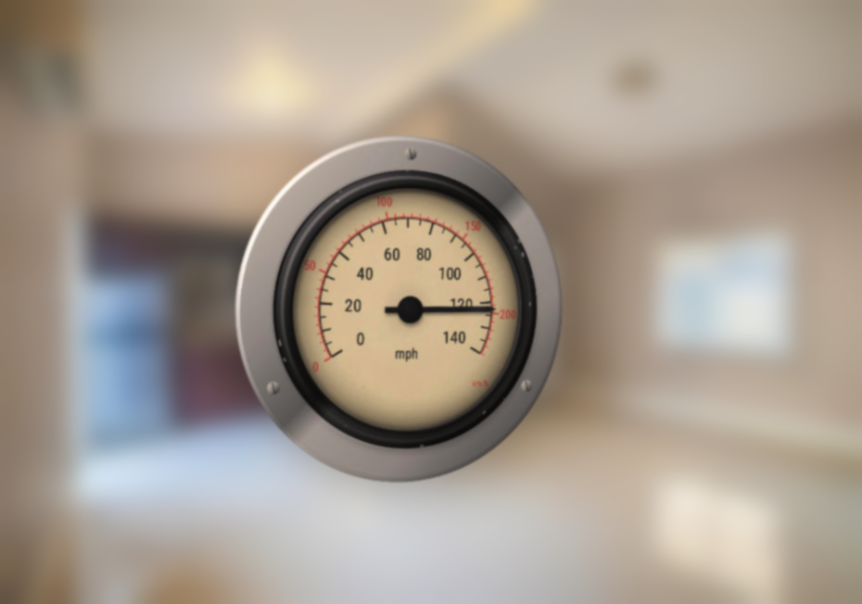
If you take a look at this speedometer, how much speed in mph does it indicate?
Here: 122.5 mph
